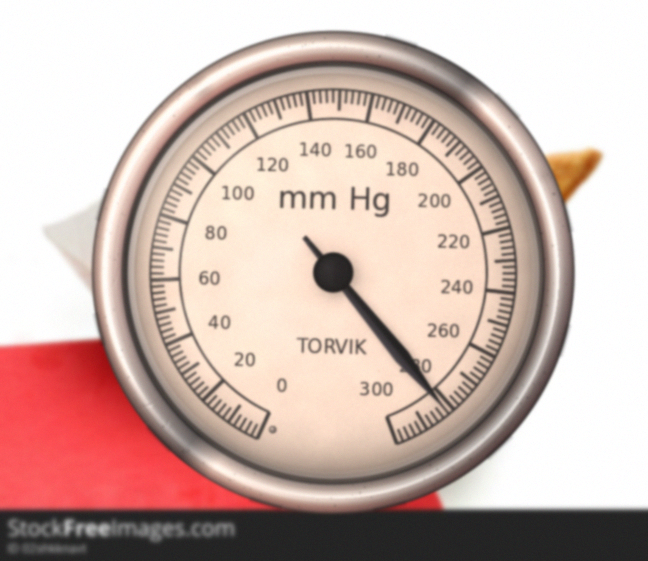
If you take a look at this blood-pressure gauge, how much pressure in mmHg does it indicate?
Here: 282 mmHg
